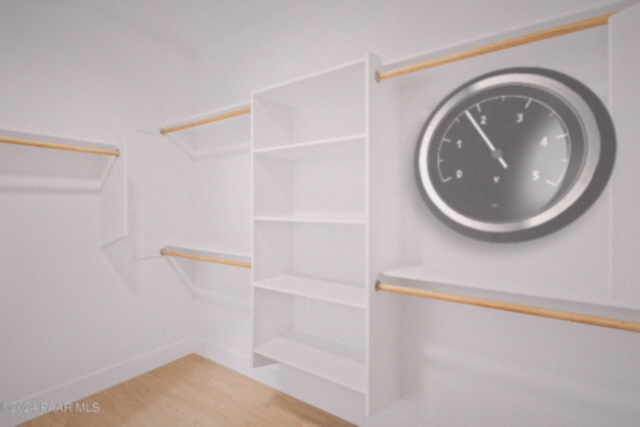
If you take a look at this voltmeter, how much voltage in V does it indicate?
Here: 1.75 V
